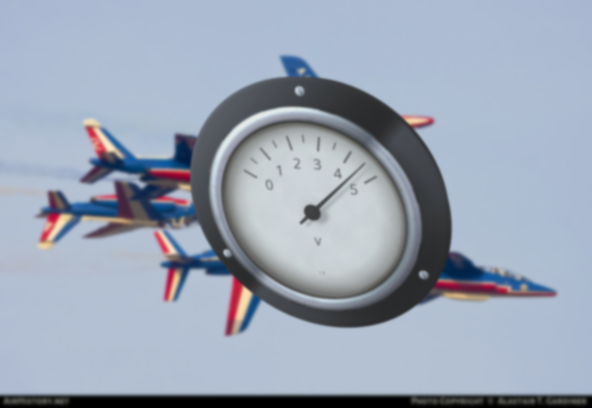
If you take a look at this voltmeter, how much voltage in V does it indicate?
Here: 4.5 V
